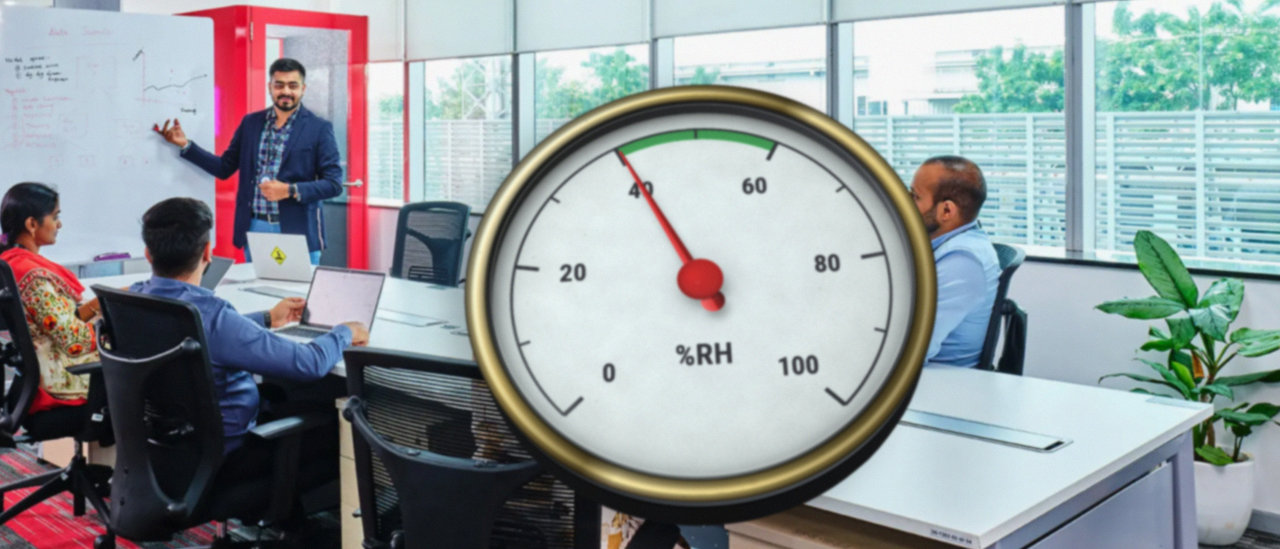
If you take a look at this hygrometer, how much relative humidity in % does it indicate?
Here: 40 %
